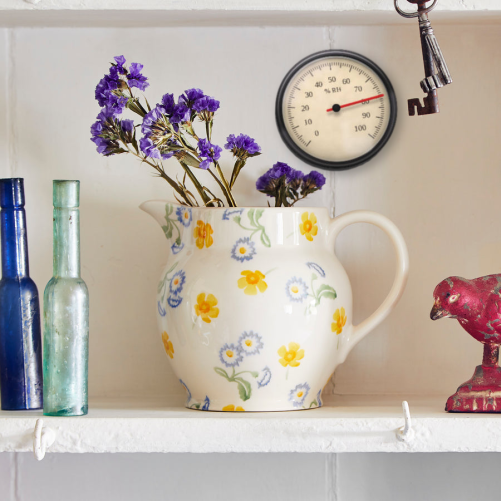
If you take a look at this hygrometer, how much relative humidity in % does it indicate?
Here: 80 %
